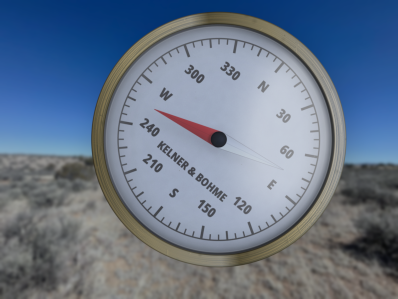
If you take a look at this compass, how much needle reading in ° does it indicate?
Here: 255 °
